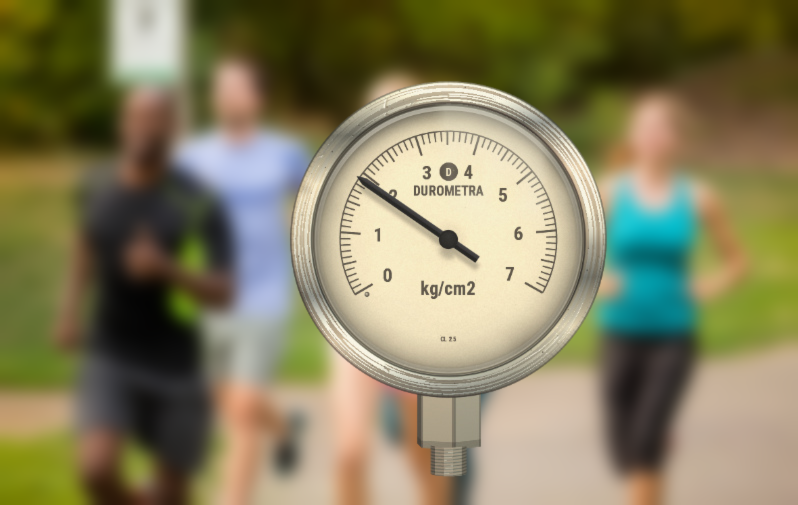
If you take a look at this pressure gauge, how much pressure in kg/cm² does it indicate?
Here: 1.9 kg/cm²
